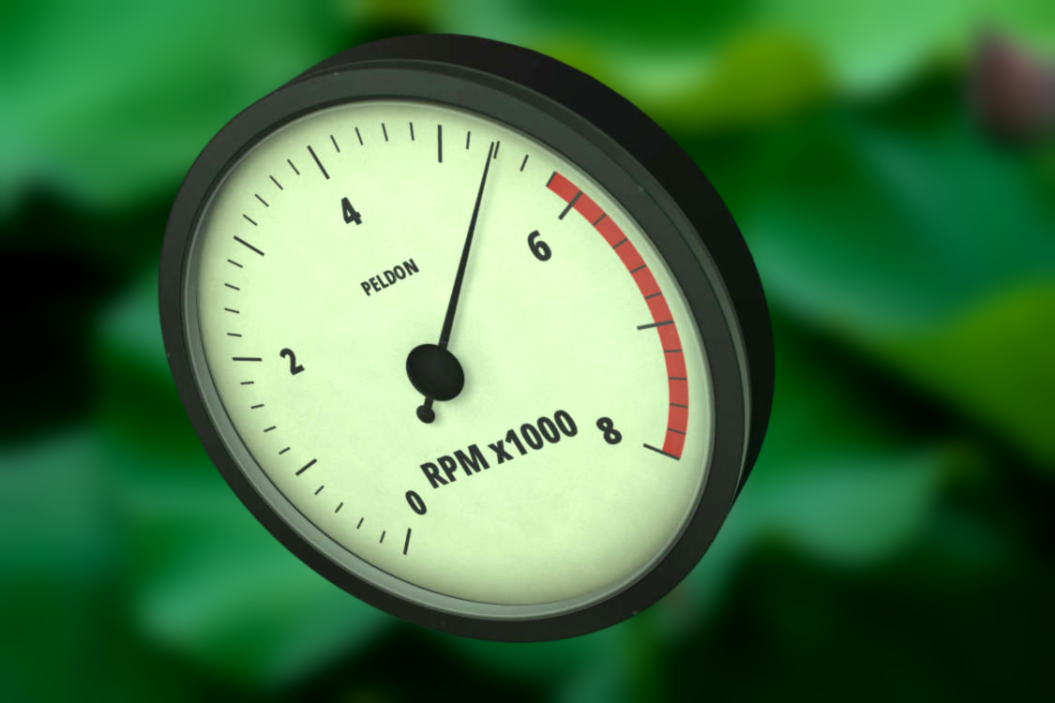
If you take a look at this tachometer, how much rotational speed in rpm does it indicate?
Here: 5400 rpm
